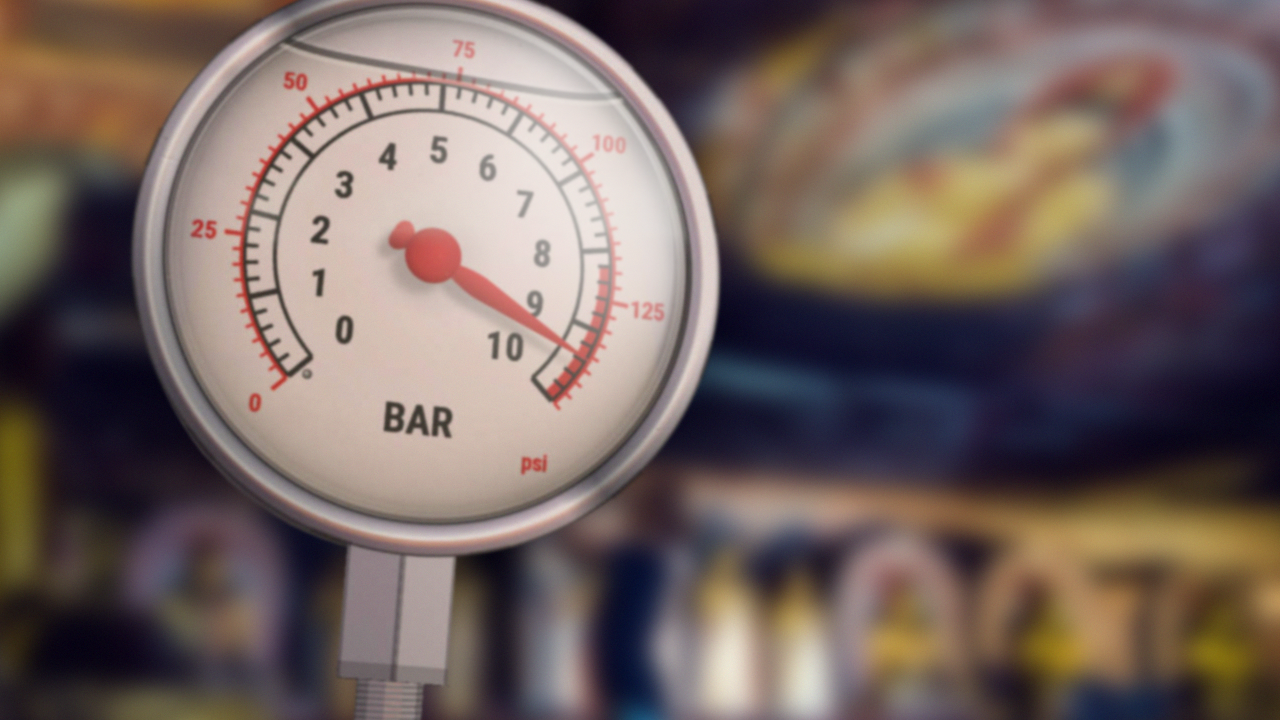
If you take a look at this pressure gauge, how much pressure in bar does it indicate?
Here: 9.4 bar
